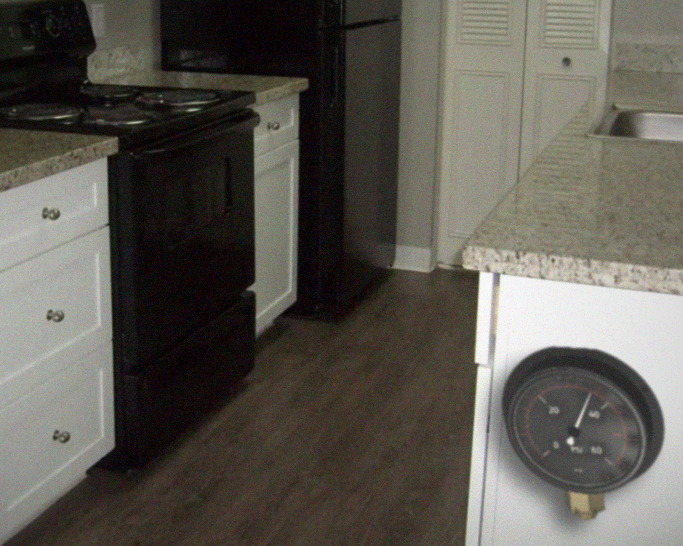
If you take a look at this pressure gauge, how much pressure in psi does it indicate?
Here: 35 psi
